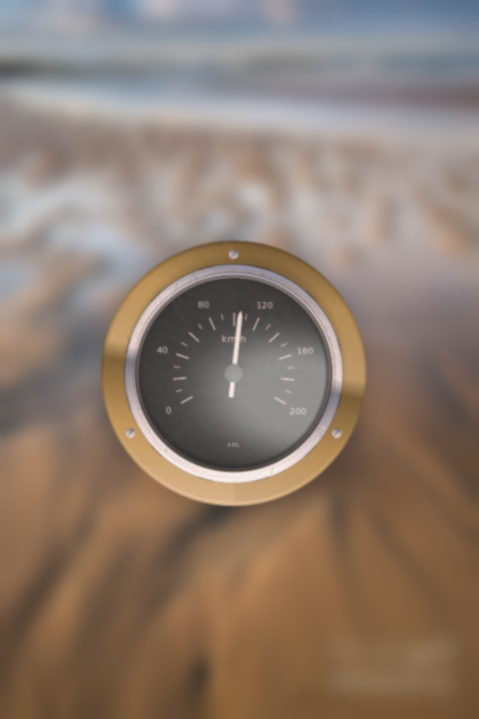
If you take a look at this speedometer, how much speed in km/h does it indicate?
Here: 105 km/h
